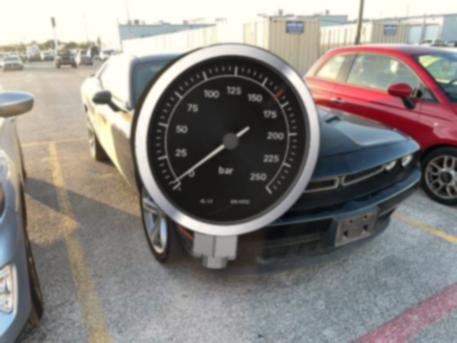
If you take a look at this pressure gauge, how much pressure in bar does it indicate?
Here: 5 bar
